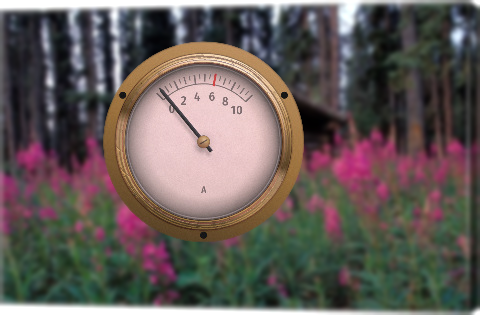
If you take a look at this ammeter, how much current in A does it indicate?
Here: 0.5 A
